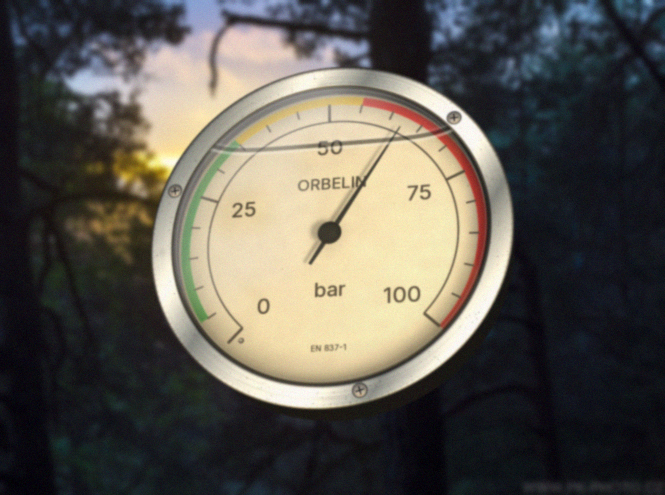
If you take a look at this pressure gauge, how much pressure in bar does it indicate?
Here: 62.5 bar
